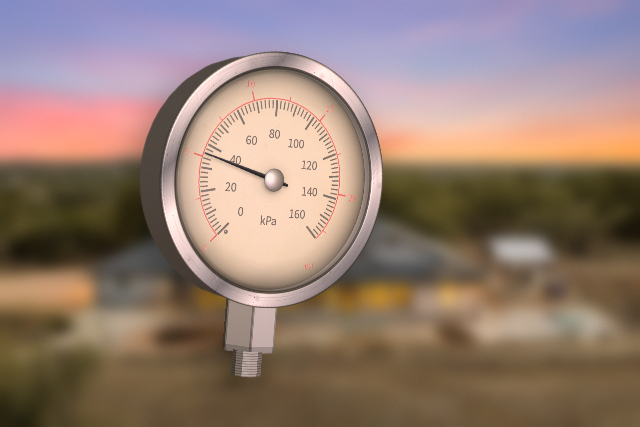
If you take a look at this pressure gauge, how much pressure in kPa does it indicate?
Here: 36 kPa
